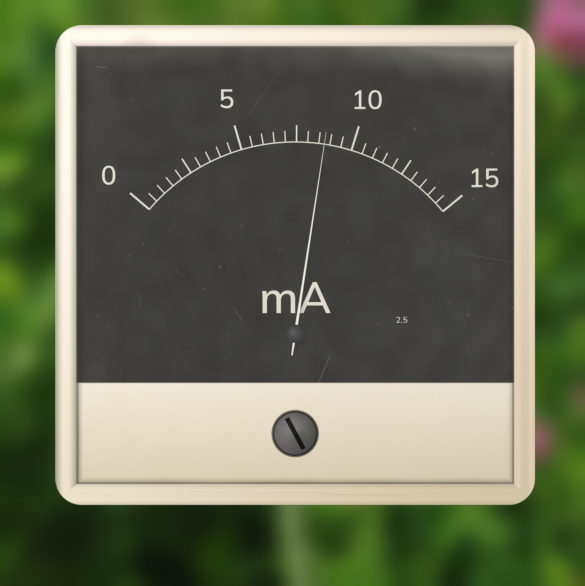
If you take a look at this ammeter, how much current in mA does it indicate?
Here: 8.75 mA
